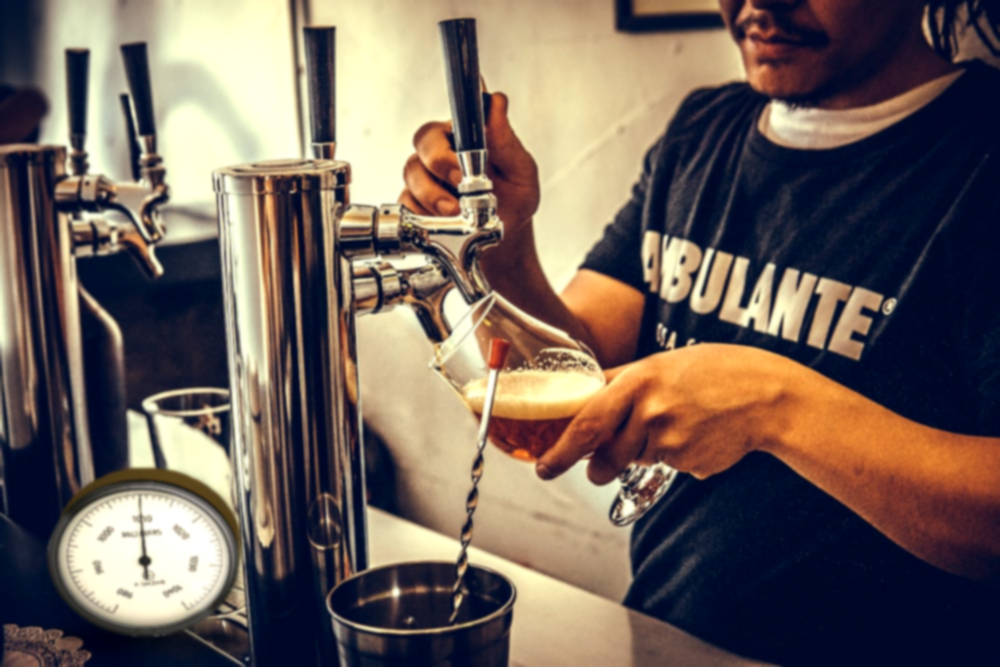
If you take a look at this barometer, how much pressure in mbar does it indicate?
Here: 1010 mbar
